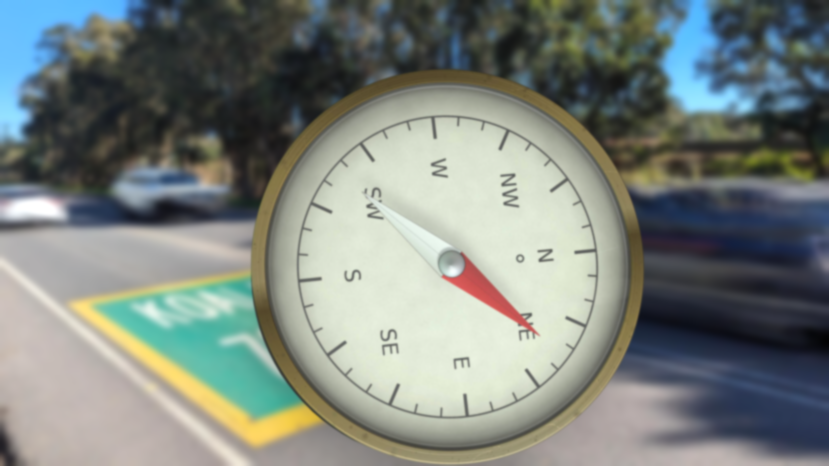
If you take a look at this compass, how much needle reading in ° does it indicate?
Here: 45 °
